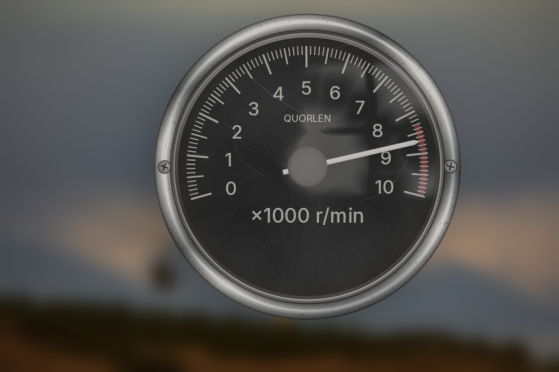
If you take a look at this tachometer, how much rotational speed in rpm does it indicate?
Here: 8700 rpm
